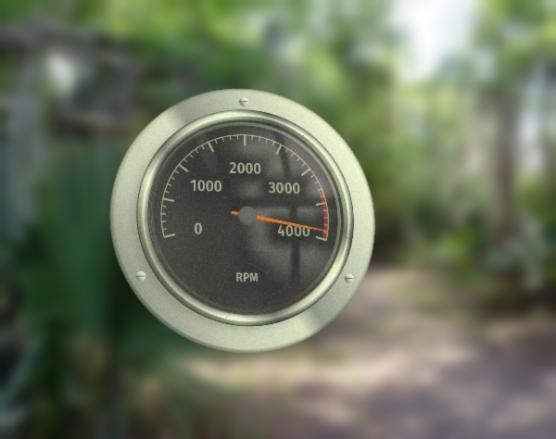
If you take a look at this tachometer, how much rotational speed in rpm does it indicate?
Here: 3900 rpm
